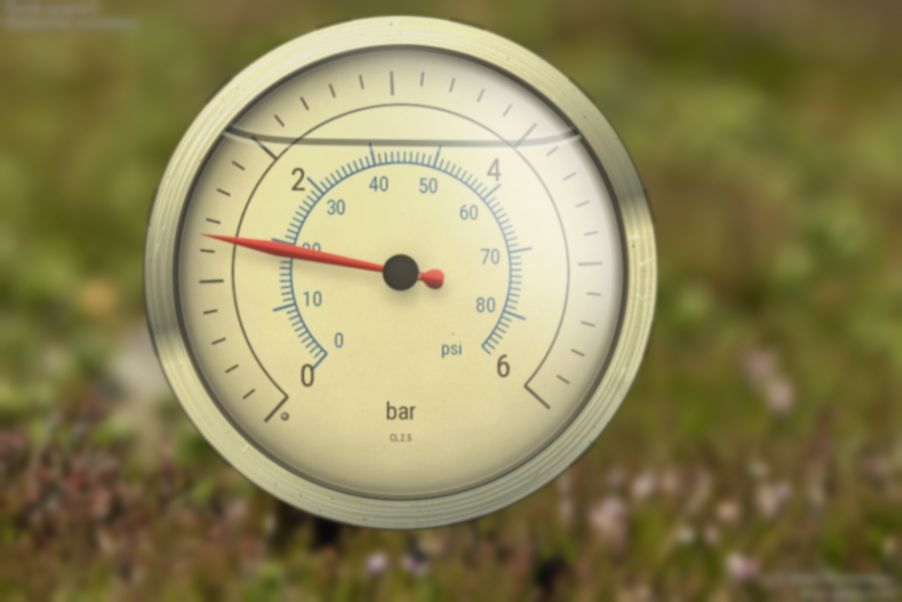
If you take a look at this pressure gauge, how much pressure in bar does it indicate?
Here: 1.3 bar
